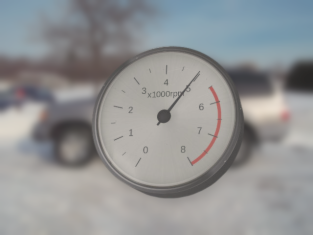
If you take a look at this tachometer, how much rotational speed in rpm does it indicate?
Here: 5000 rpm
